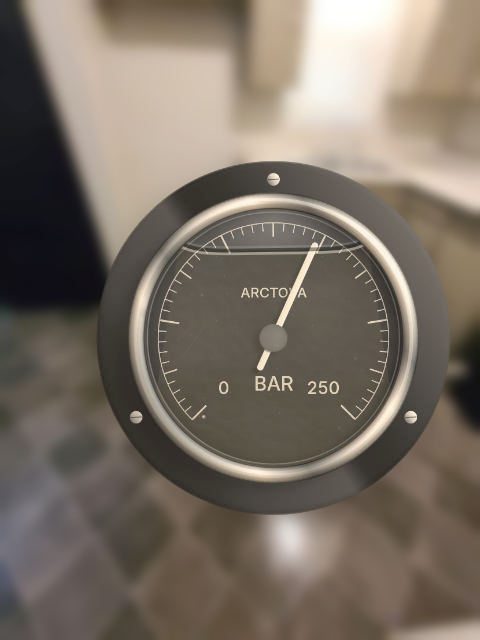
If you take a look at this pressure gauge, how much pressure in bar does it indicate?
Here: 147.5 bar
